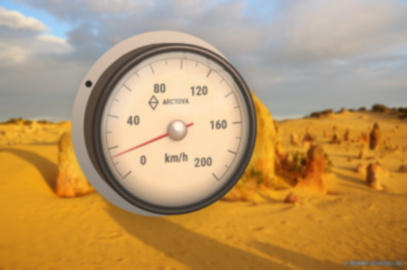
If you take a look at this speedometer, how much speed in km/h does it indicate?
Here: 15 km/h
